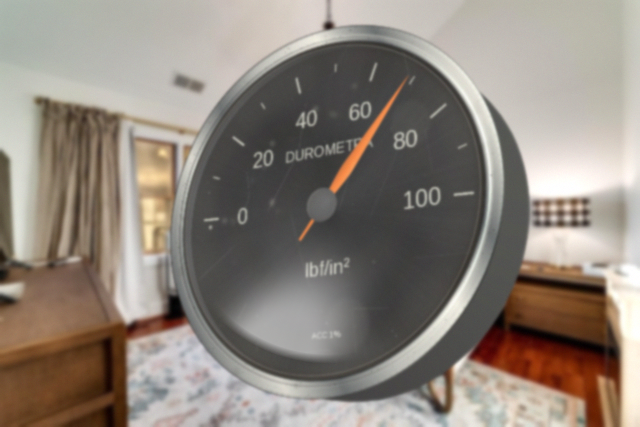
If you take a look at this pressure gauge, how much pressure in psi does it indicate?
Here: 70 psi
